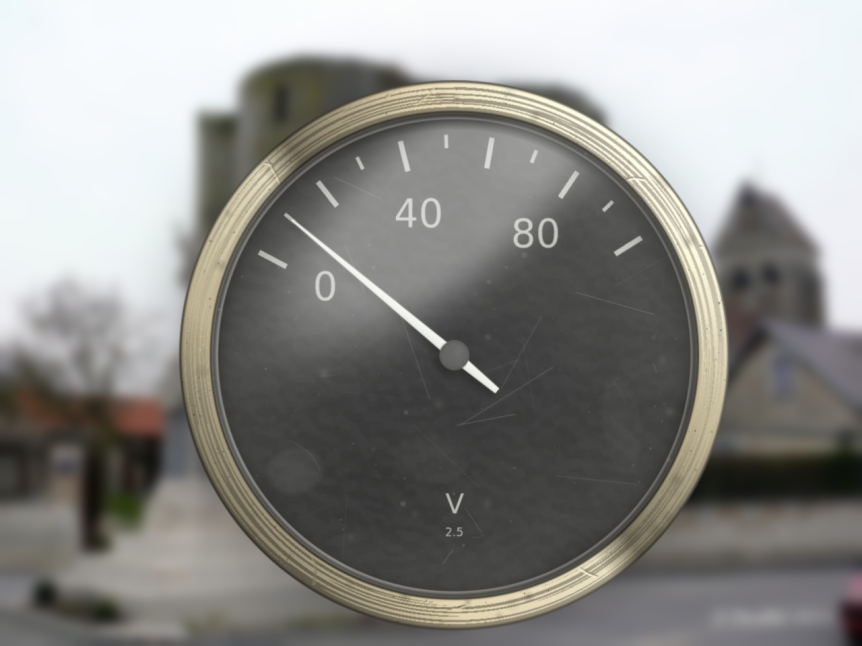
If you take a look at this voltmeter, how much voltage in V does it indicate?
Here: 10 V
